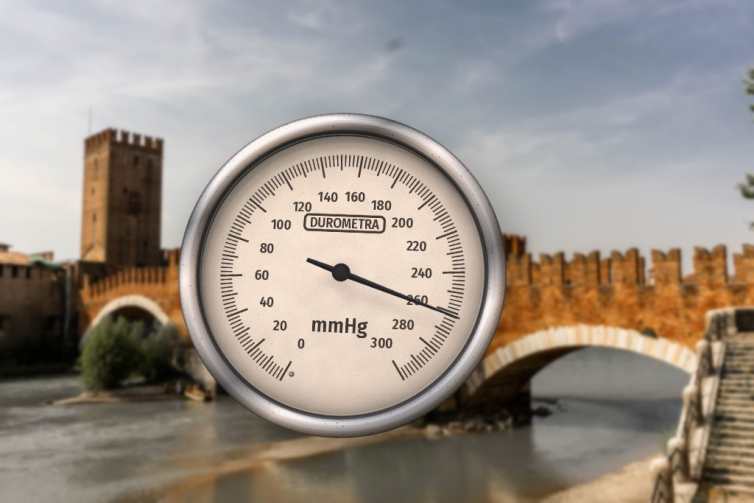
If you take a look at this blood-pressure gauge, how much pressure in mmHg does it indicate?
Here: 262 mmHg
